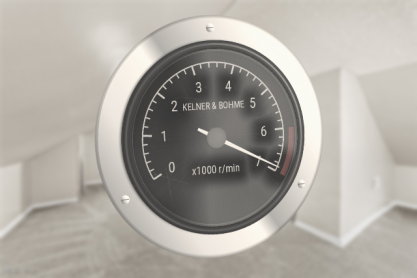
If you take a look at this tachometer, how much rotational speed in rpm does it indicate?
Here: 6900 rpm
